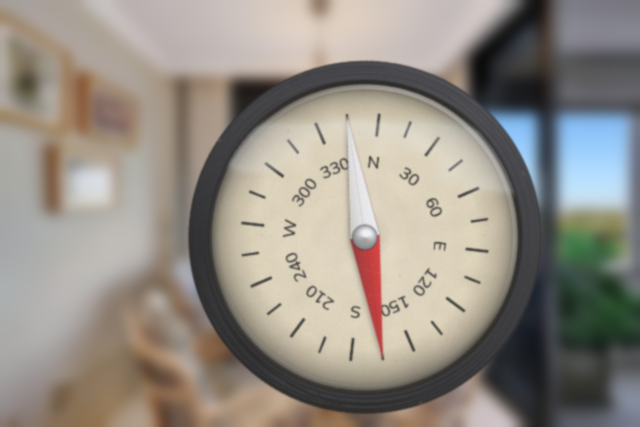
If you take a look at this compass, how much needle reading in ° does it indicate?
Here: 165 °
